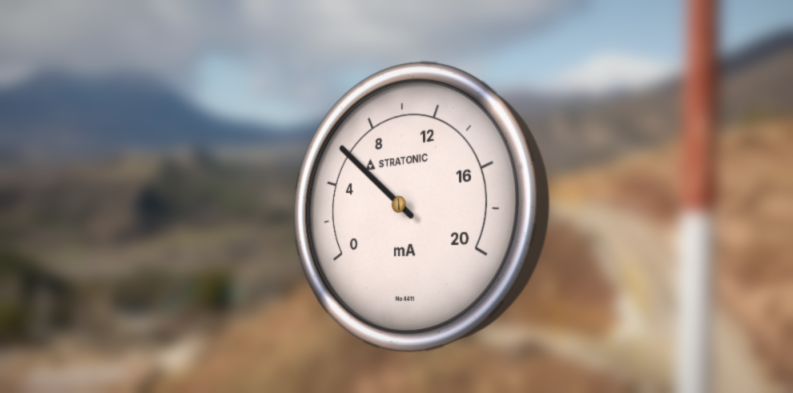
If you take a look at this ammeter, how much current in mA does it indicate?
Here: 6 mA
